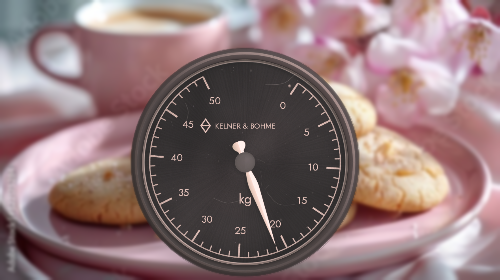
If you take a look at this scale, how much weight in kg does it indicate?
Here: 21 kg
